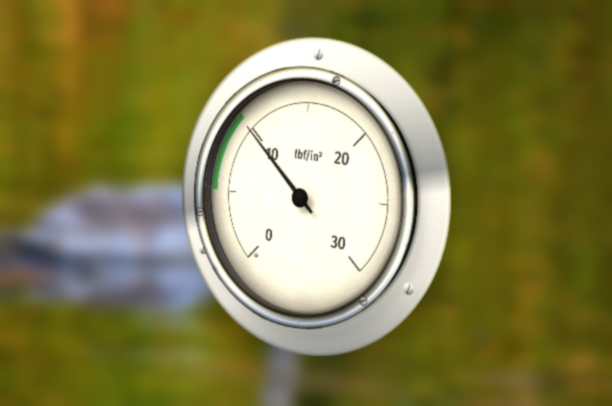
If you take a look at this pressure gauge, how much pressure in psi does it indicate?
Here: 10 psi
